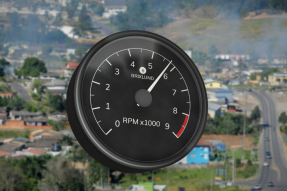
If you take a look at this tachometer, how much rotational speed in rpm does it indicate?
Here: 5750 rpm
